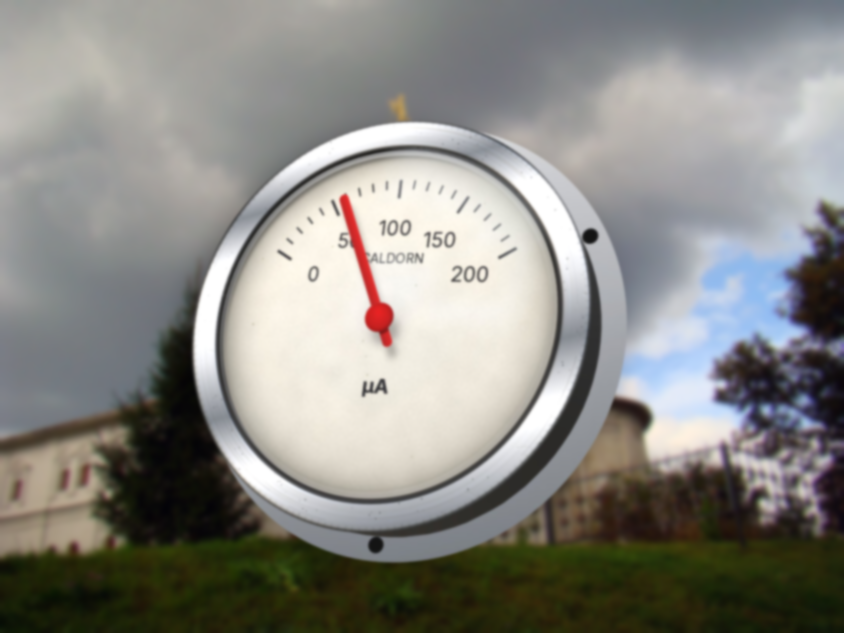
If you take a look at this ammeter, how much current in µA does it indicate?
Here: 60 µA
